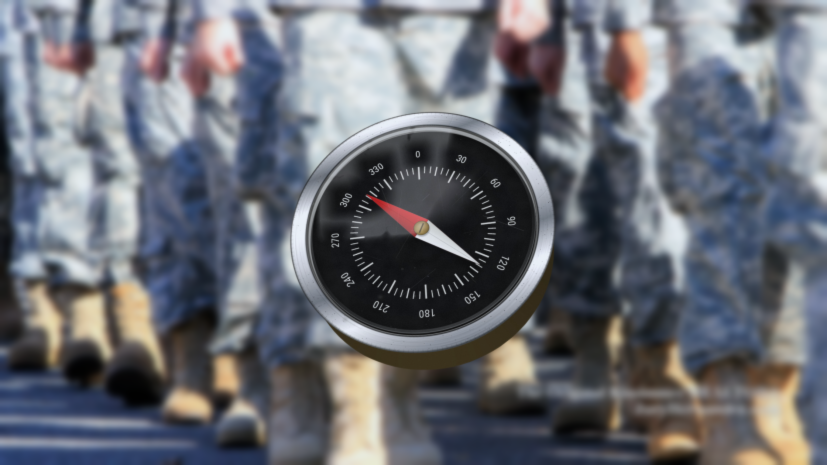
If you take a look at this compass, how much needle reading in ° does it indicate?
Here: 310 °
